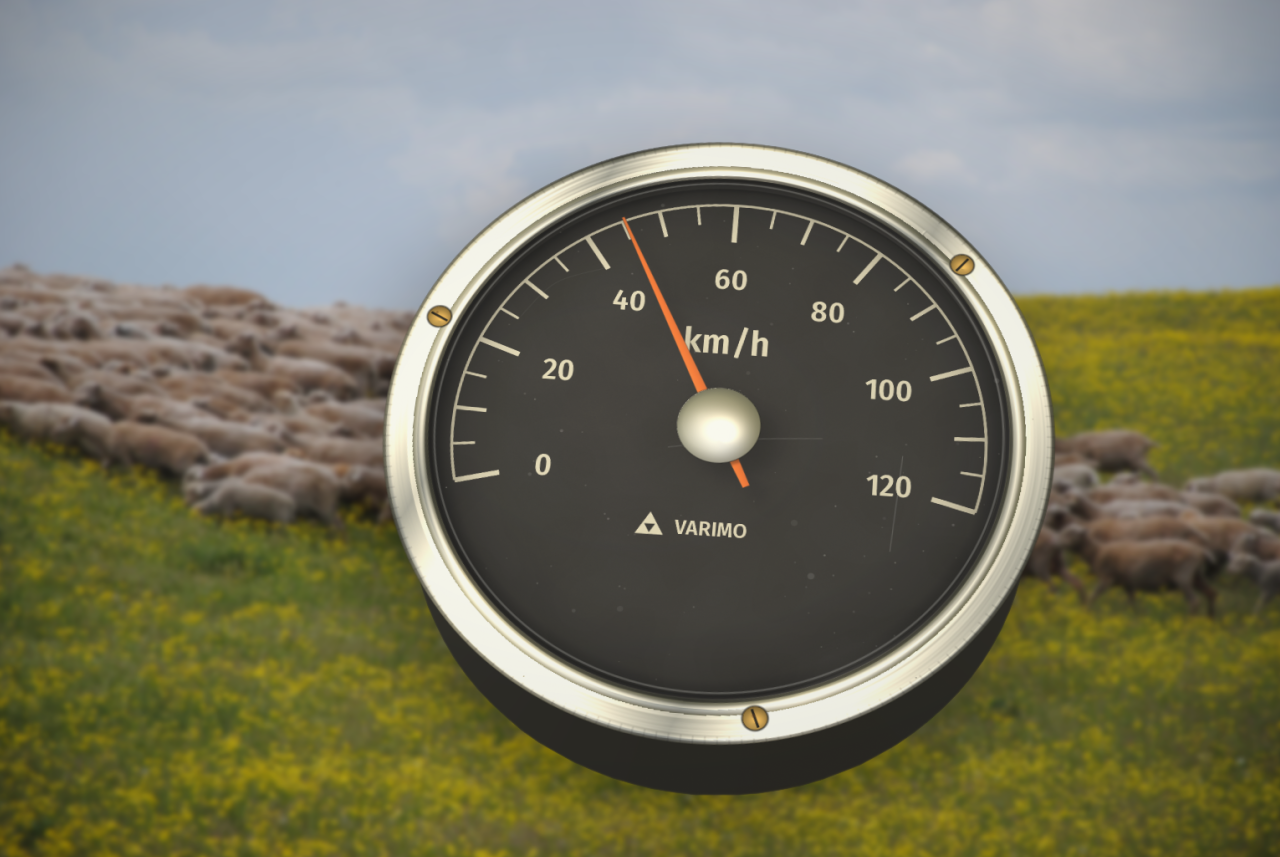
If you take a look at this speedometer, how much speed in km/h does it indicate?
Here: 45 km/h
